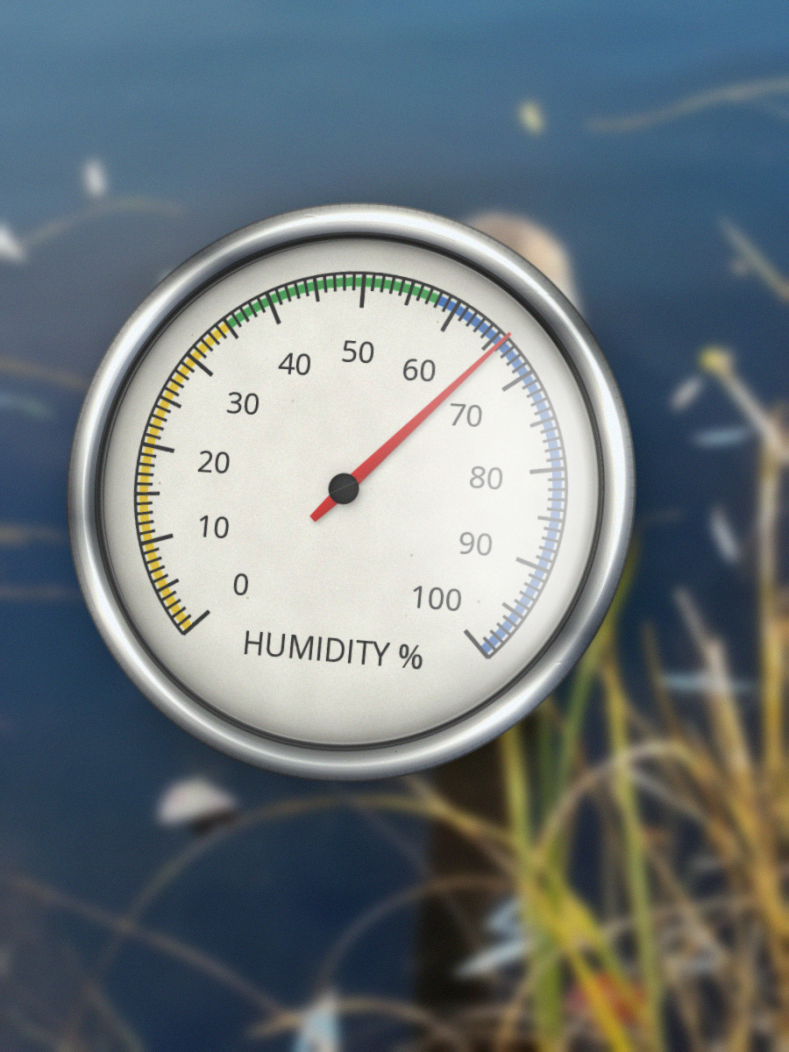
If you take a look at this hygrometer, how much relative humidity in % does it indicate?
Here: 66 %
